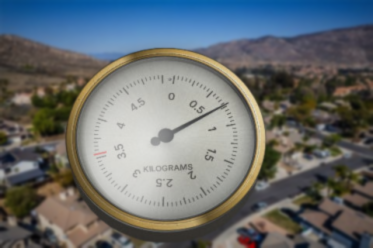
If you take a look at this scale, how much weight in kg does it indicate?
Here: 0.75 kg
